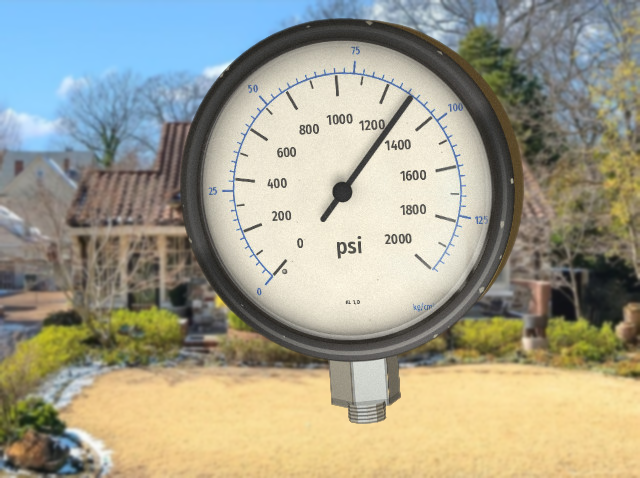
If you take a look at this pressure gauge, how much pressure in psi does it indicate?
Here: 1300 psi
